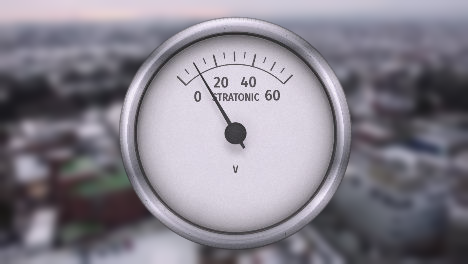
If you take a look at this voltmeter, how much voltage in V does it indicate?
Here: 10 V
